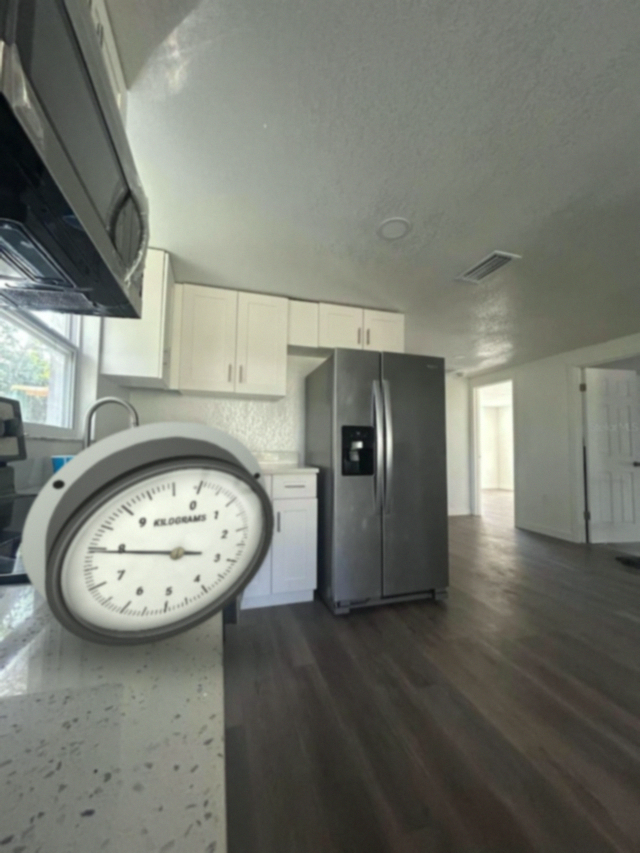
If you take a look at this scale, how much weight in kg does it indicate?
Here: 8 kg
